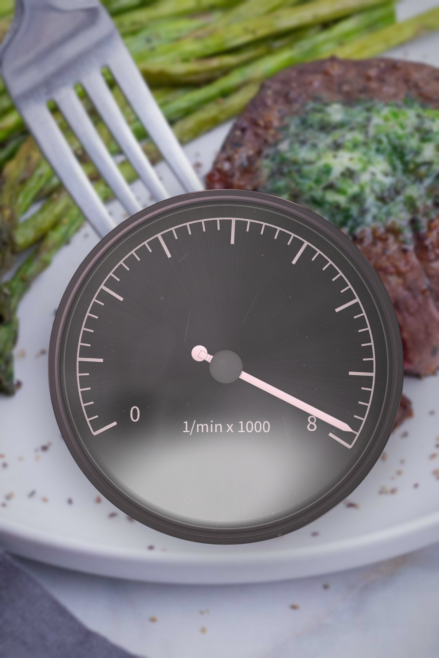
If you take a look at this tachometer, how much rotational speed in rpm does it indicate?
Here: 7800 rpm
